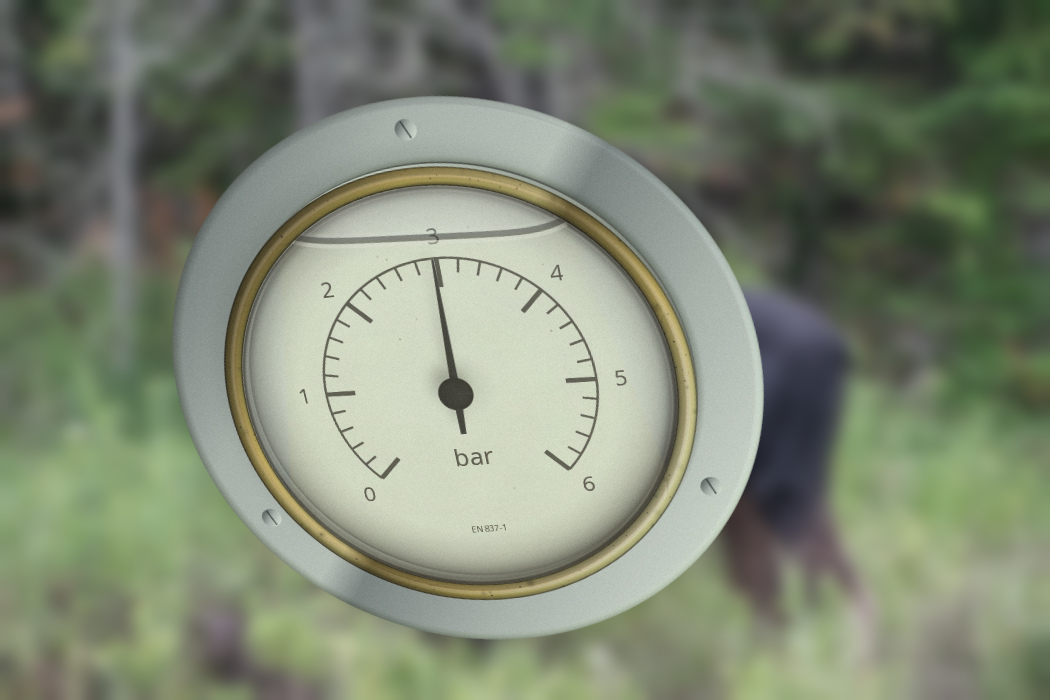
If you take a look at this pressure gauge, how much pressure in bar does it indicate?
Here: 3 bar
